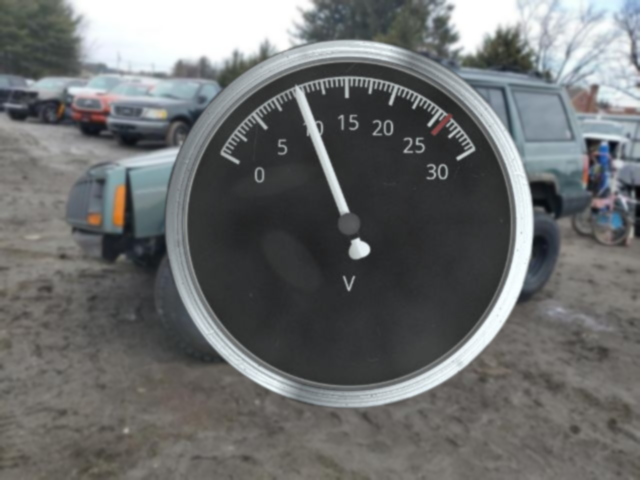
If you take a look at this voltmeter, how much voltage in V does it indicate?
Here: 10 V
